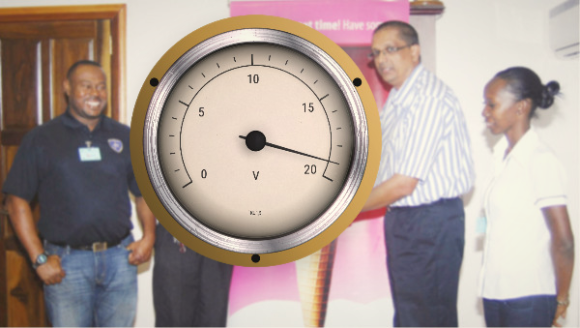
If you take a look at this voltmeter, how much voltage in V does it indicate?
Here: 19 V
